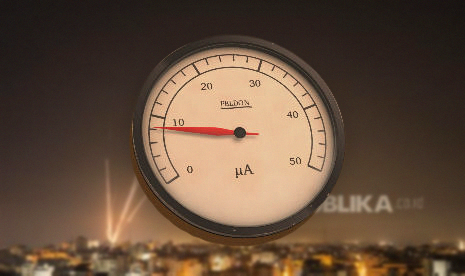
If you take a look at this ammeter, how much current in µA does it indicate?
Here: 8 µA
